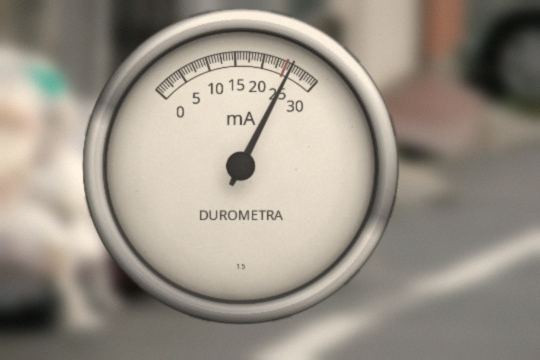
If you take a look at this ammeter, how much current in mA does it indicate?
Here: 25 mA
